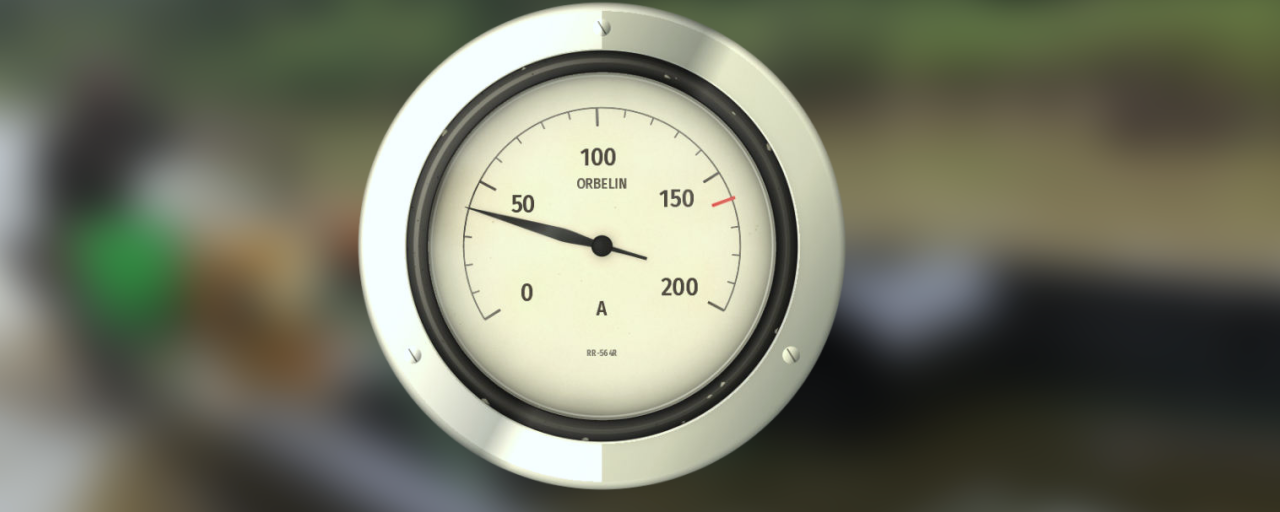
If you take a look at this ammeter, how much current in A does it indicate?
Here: 40 A
